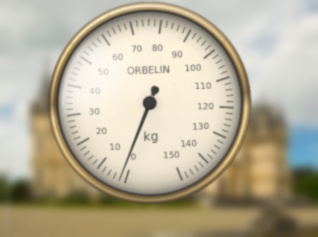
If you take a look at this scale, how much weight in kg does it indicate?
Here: 2 kg
